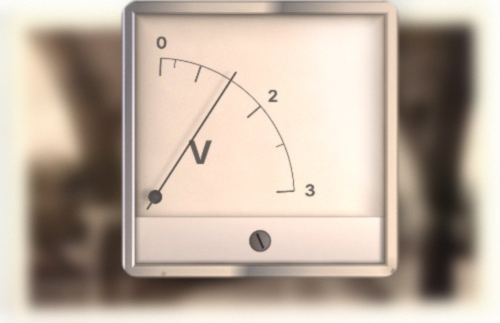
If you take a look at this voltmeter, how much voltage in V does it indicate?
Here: 1.5 V
